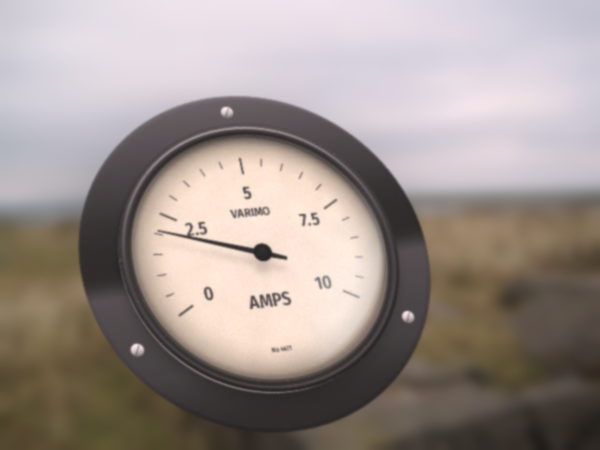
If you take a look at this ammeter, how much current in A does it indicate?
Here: 2 A
